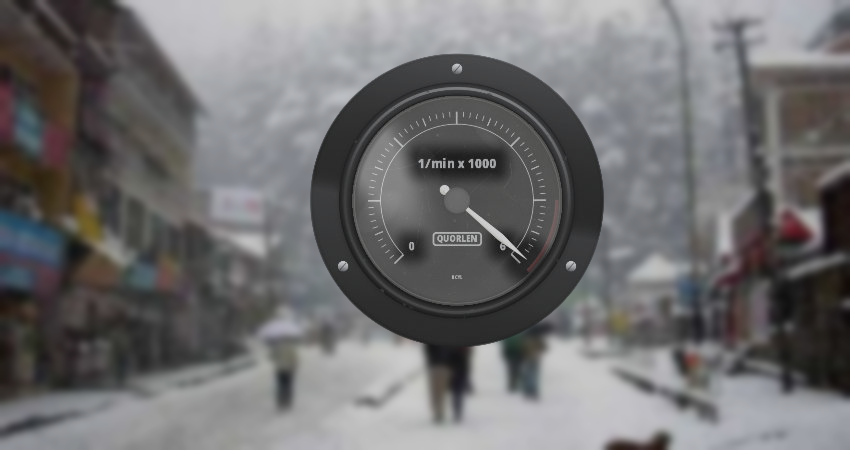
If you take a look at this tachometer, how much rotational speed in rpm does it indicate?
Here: 5900 rpm
